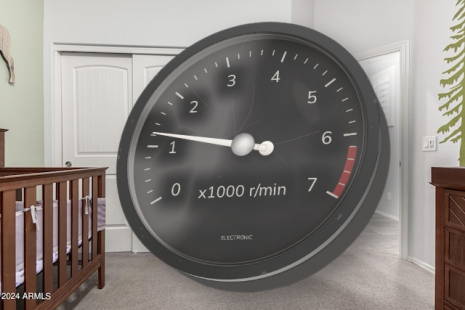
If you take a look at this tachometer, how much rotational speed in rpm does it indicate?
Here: 1200 rpm
